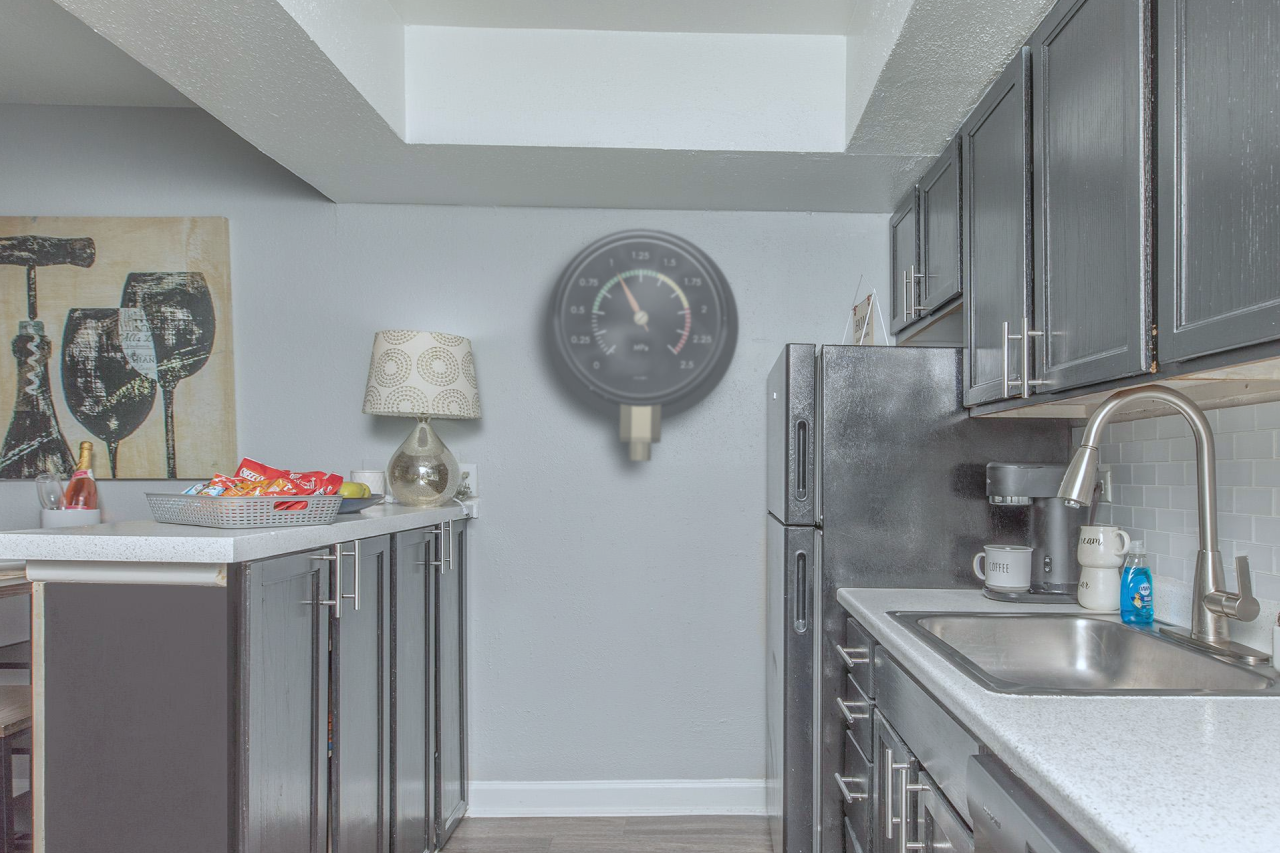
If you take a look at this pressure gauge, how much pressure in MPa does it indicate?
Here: 1 MPa
